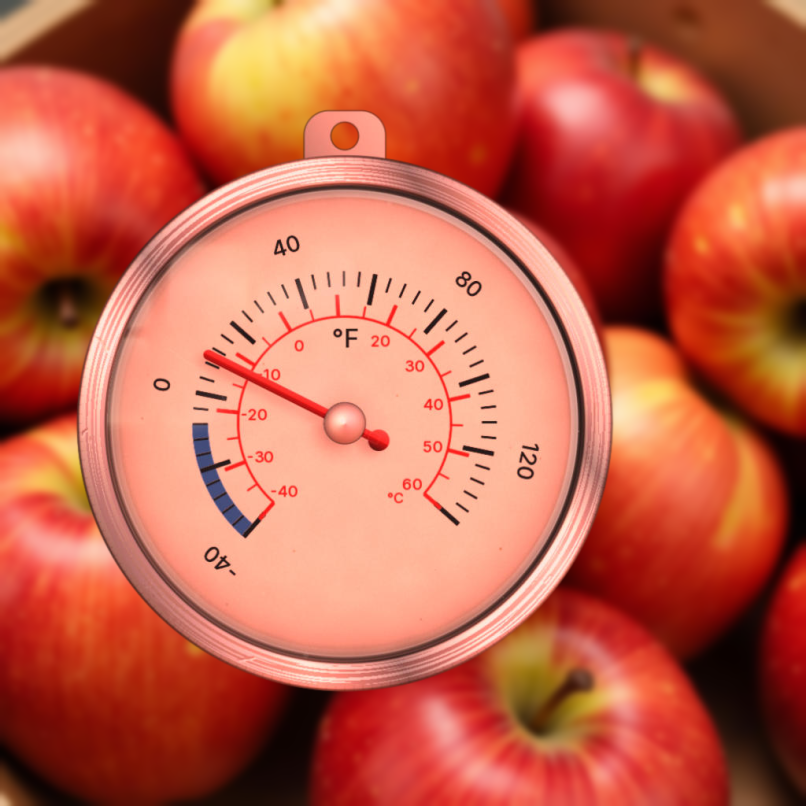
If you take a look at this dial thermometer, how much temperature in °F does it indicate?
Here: 10 °F
